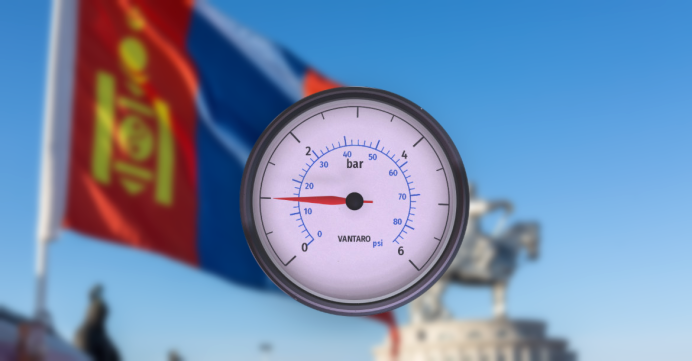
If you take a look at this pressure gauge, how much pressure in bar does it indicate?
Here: 1 bar
